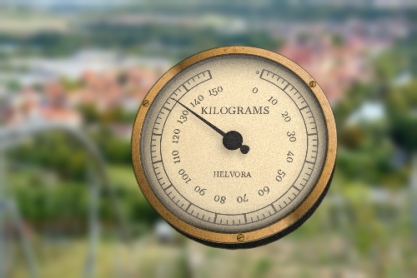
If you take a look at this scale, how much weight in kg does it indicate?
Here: 134 kg
